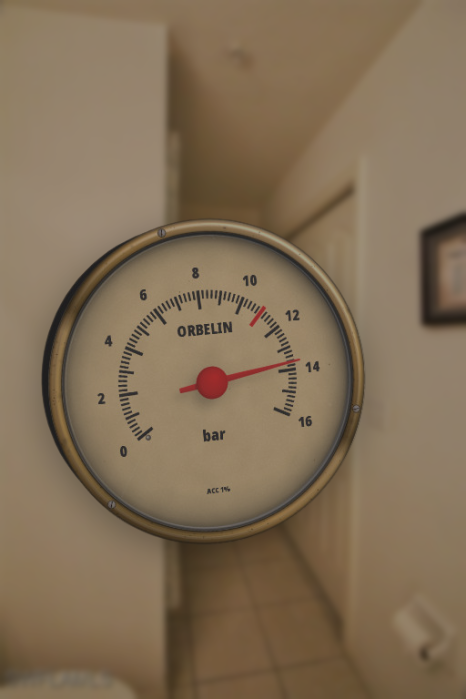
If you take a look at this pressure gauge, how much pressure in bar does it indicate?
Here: 13.6 bar
